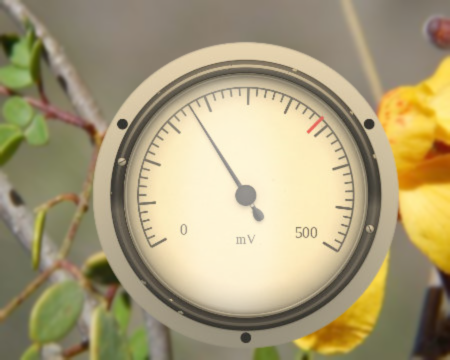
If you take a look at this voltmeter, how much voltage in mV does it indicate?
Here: 180 mV
